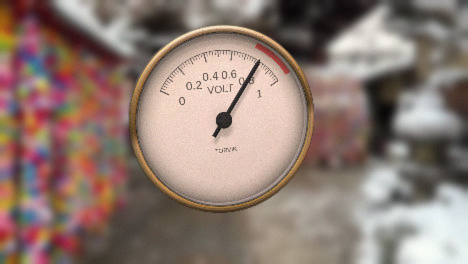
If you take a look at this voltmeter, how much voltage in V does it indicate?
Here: 0.8 V
